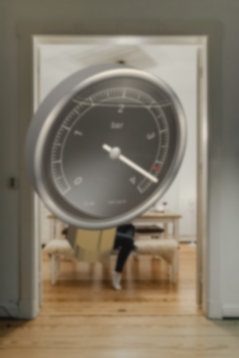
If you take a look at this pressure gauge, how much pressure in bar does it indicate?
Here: 3.75 bar
